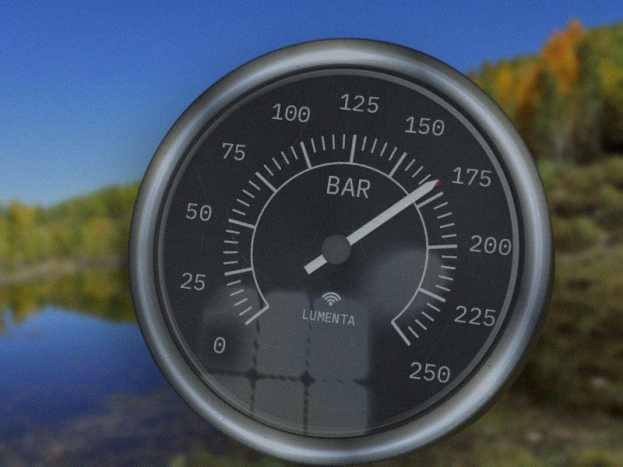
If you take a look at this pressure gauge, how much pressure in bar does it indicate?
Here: 170 bar
